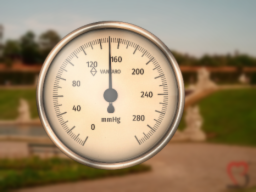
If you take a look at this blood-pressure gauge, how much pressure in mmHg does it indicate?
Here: 150 mmHg
